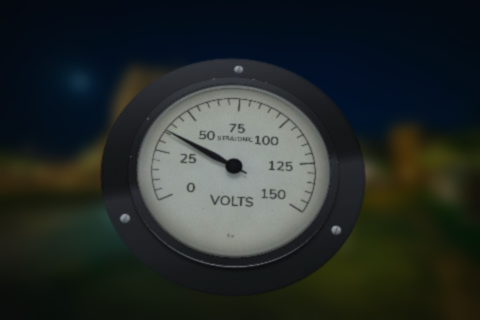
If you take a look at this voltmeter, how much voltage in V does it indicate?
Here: 35 V
